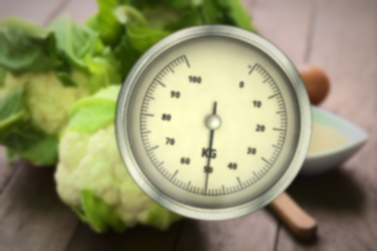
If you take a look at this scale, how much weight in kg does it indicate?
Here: 50 kg
